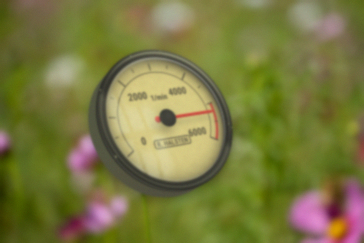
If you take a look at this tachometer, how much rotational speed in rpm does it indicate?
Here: 5250 rpm
